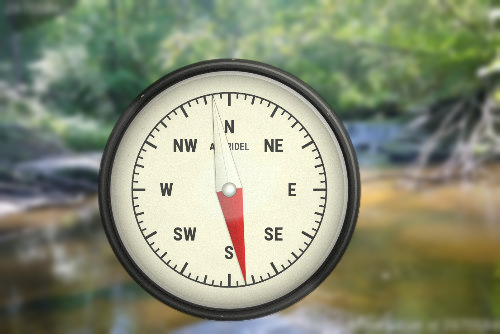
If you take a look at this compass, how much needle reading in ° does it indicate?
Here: 170 °
